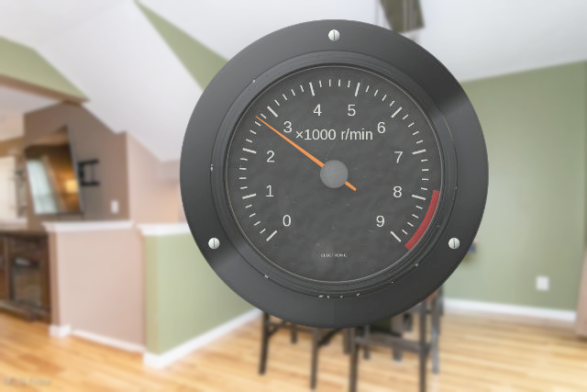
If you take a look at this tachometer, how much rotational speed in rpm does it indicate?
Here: 2700 rpm
